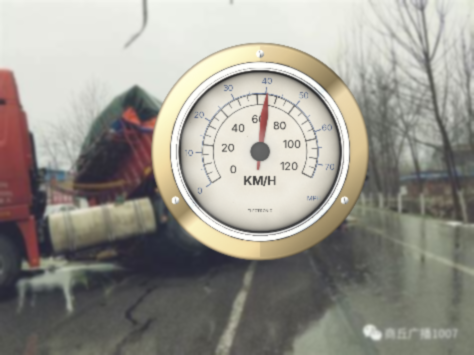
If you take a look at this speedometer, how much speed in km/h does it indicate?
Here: 65 km/h
